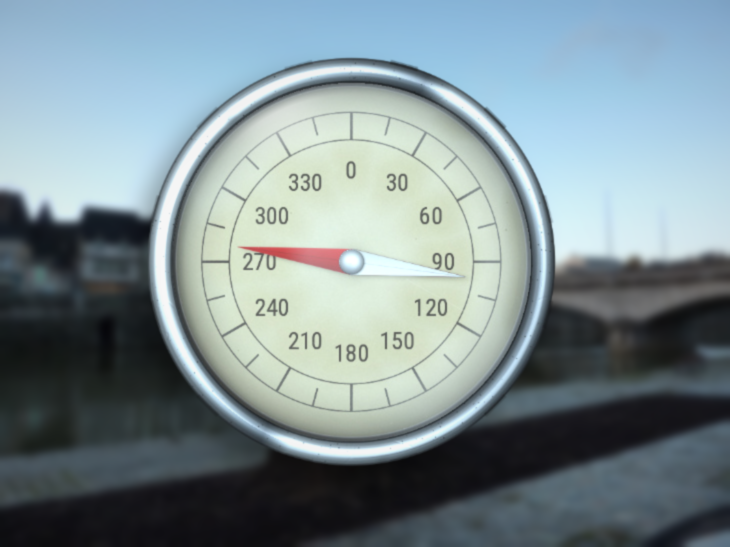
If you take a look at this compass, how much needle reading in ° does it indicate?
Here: 277.5 °
